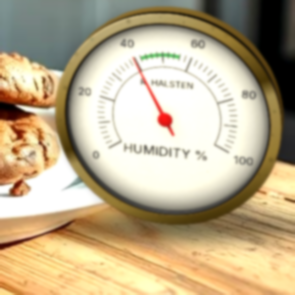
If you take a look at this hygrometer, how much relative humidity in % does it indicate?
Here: 40 %
